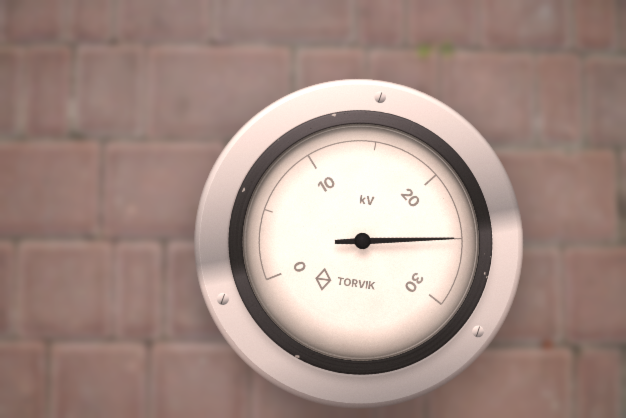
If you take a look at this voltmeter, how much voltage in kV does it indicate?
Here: 25 kV
